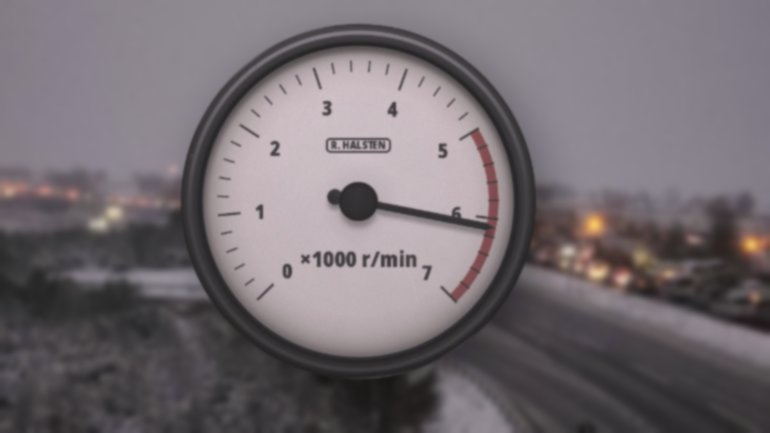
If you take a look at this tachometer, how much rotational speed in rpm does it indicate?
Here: 6100 rpm
